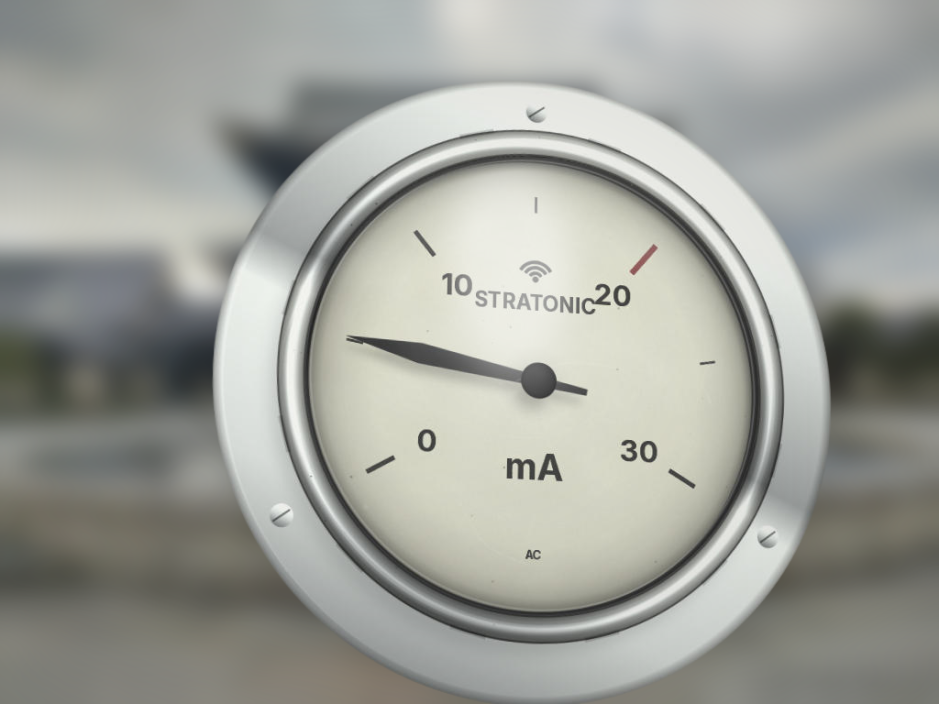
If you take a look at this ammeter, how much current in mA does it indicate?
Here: 5 mA
